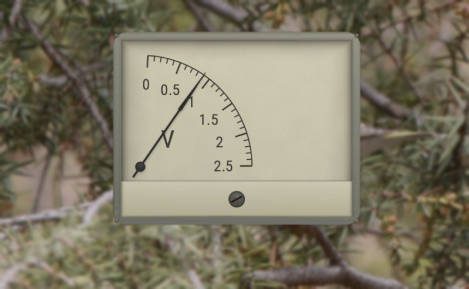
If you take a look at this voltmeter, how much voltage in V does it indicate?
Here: 0.9 V
